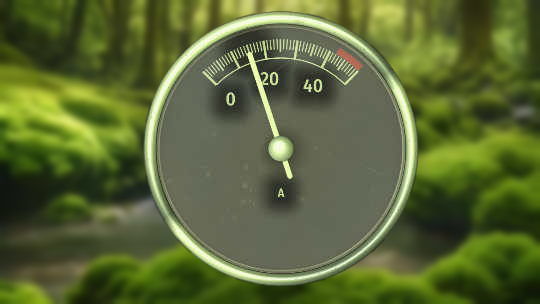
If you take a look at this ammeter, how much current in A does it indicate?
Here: 15 A
